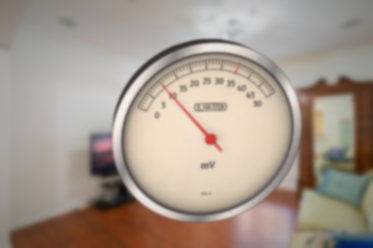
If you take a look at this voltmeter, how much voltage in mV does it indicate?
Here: 10 mV
